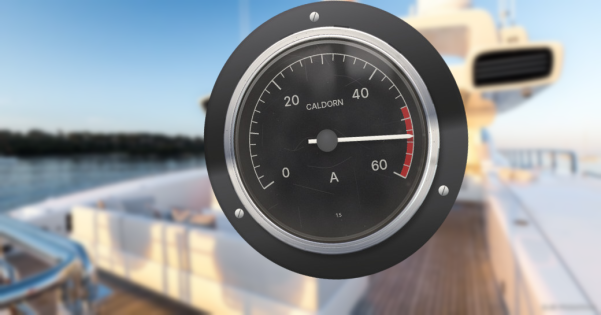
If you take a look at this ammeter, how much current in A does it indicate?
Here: 53 A
